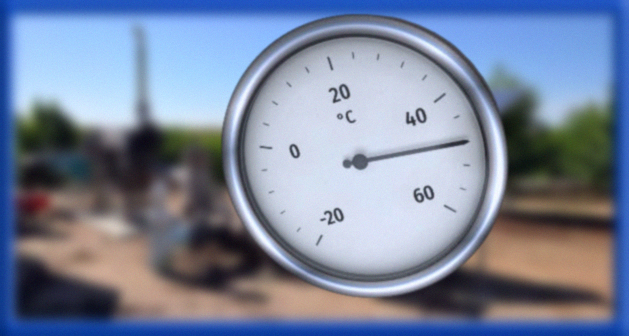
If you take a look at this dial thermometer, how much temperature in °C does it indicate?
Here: 48 °C
